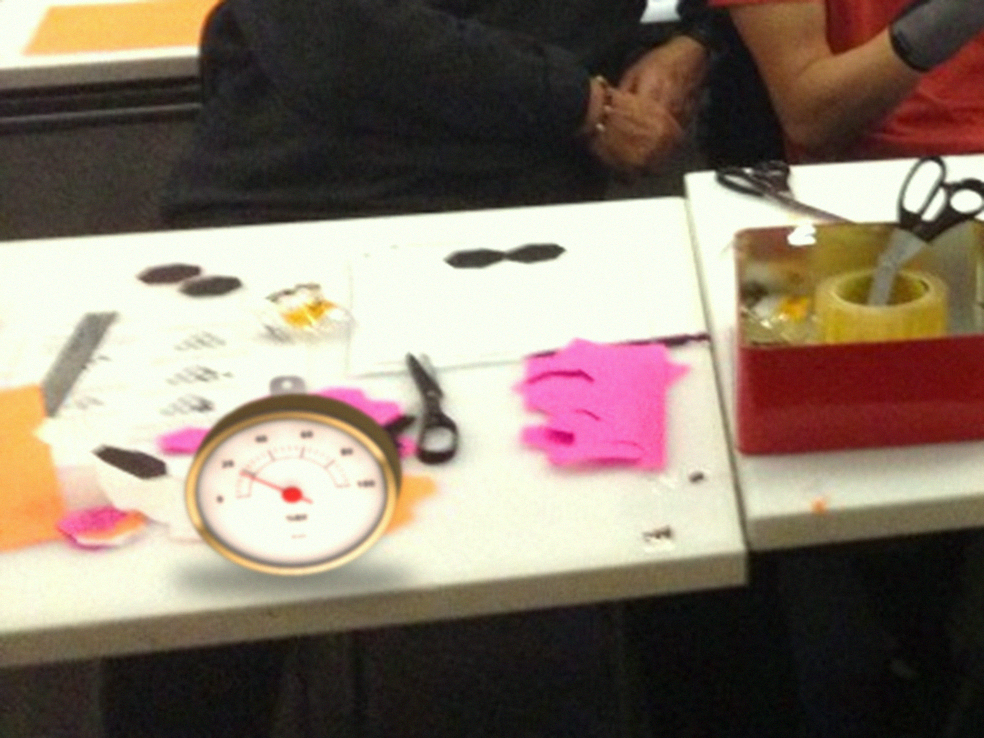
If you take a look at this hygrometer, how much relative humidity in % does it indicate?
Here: 20 %
